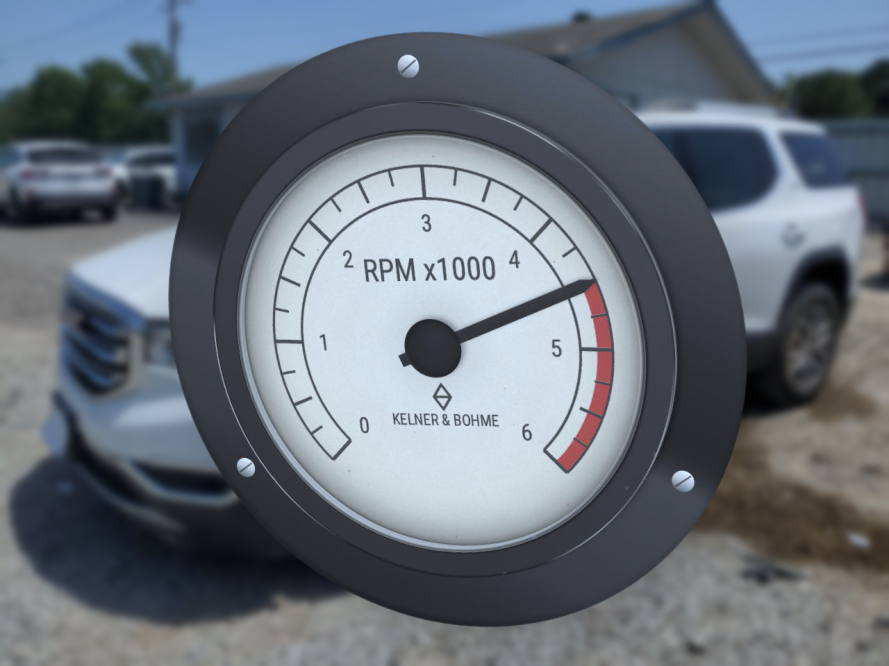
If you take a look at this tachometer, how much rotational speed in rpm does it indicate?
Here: 4500 rpm
